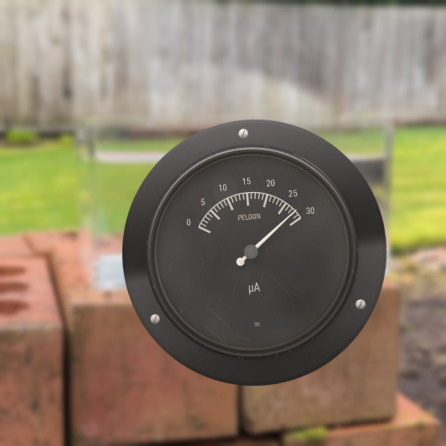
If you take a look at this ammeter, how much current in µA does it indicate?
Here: 28 µA
